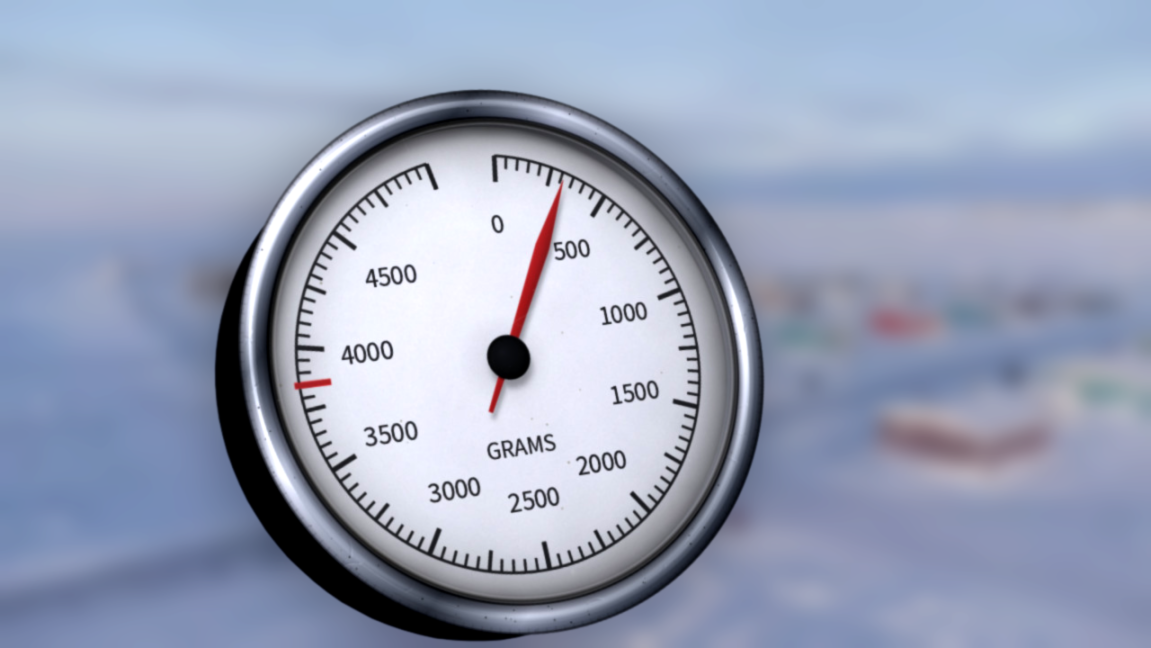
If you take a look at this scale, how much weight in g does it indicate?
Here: 300 g
